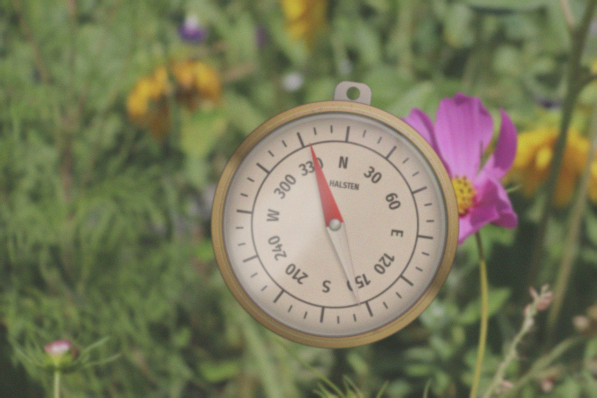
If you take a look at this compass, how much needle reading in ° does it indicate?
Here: 335 °
